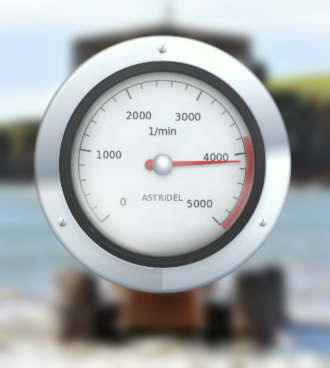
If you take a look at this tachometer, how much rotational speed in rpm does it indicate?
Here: 4100 rpm
